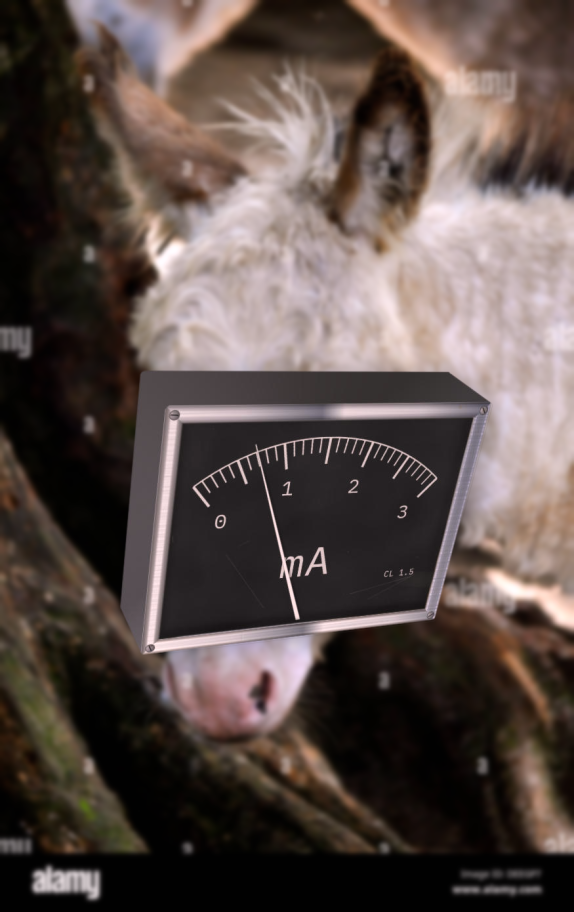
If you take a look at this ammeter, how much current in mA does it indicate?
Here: 0.7 mA
